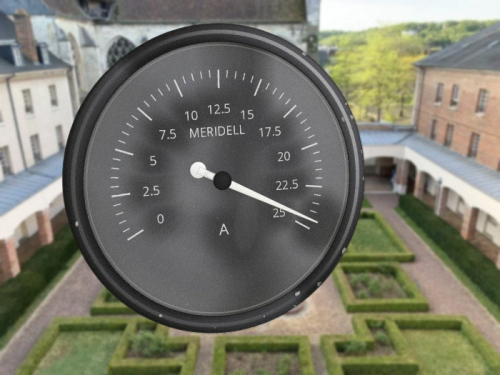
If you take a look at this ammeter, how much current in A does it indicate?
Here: 24.5 A
